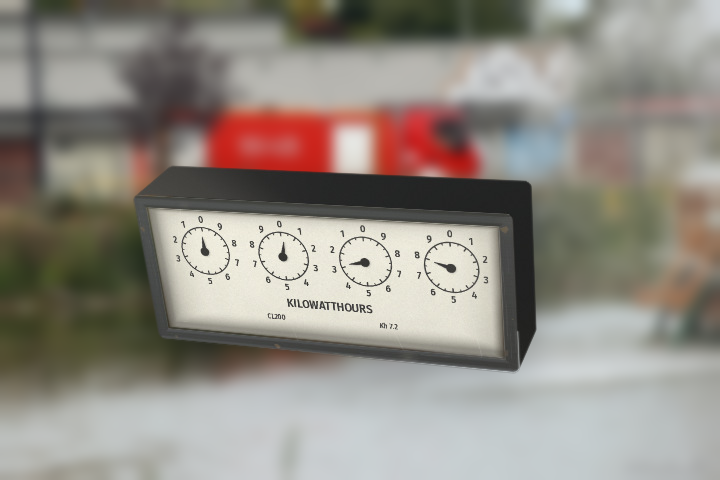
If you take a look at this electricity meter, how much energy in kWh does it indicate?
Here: 28 kWh
